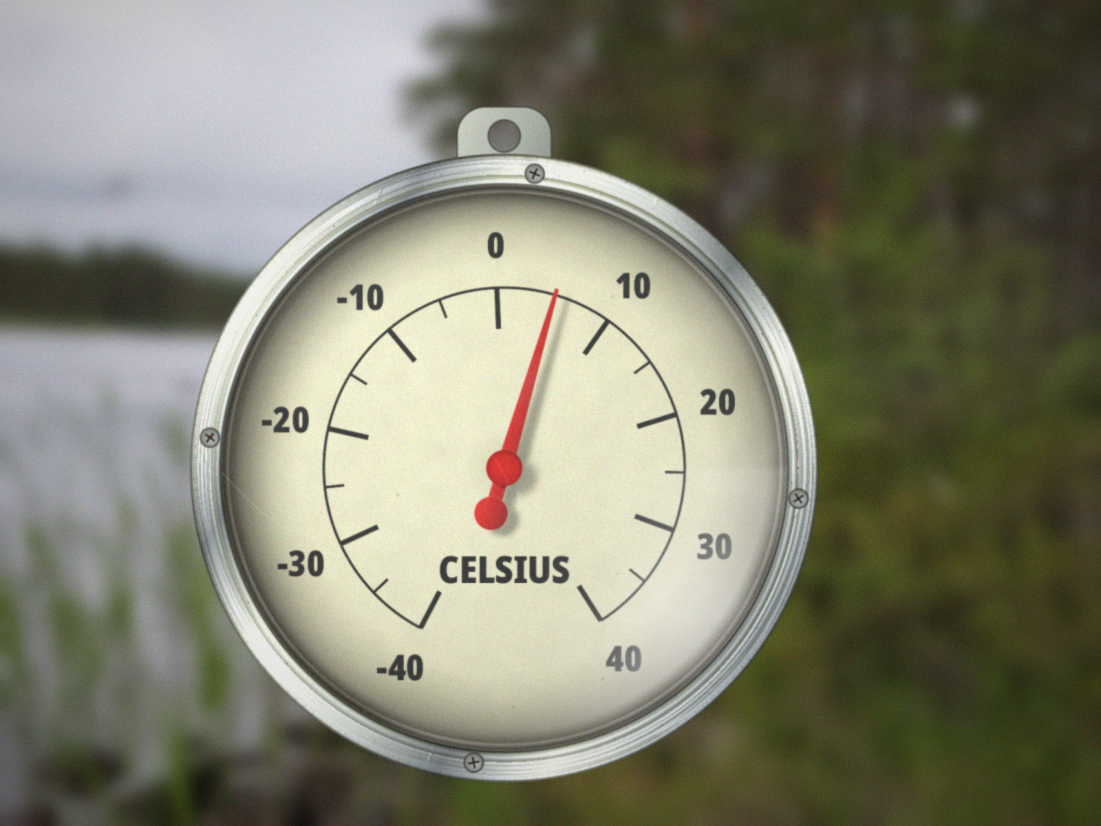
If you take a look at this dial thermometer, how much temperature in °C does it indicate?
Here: 5 °C
